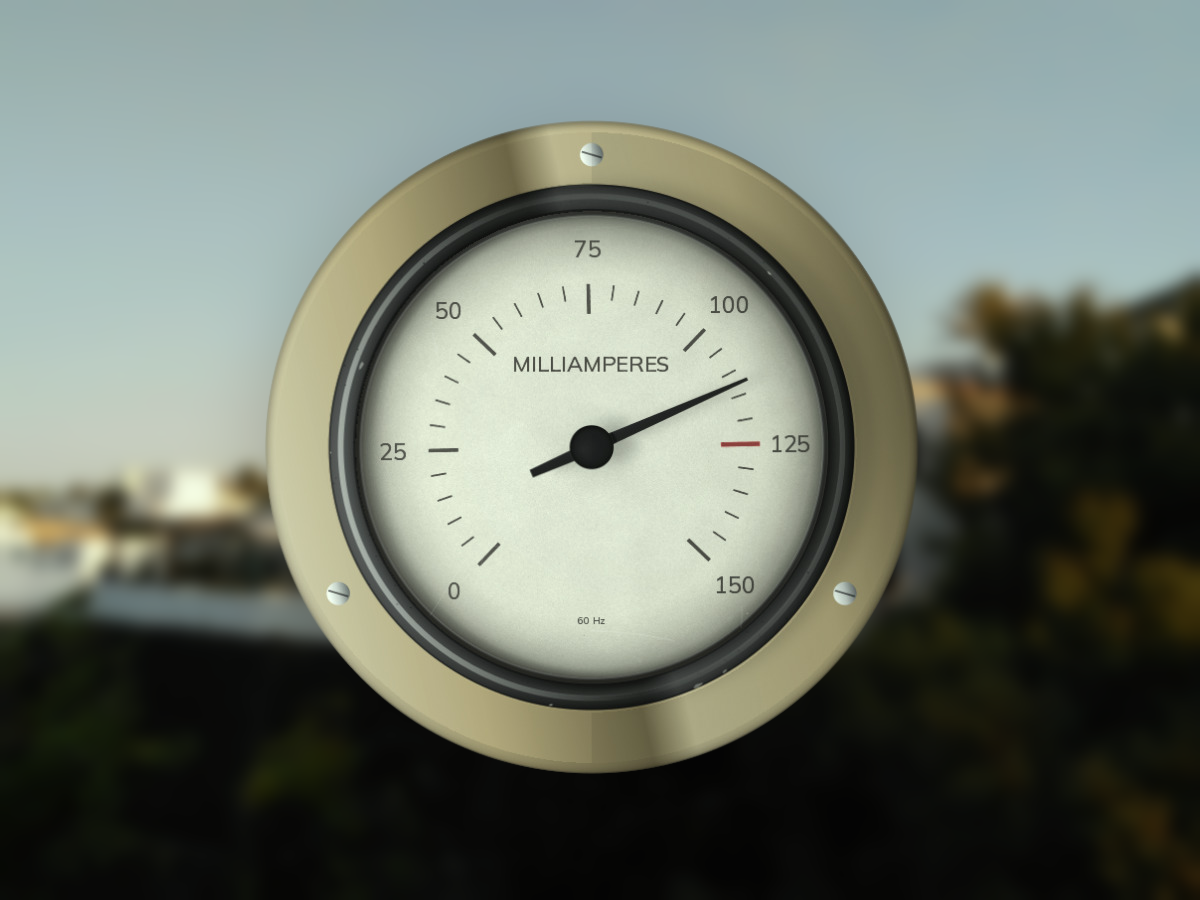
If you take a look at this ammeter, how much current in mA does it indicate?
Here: 112.5 mA
